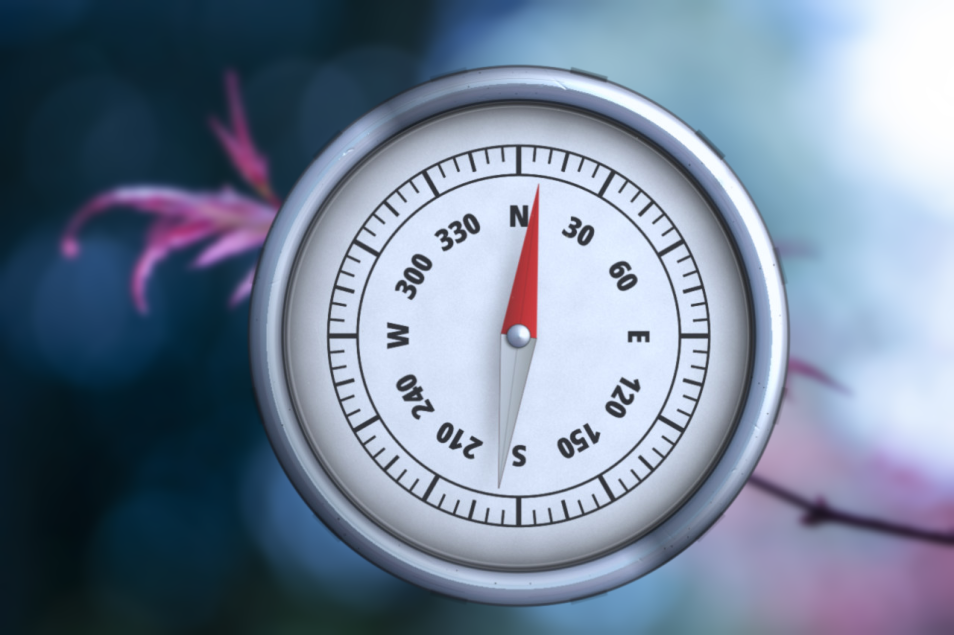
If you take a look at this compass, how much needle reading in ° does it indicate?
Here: 7.5 °
